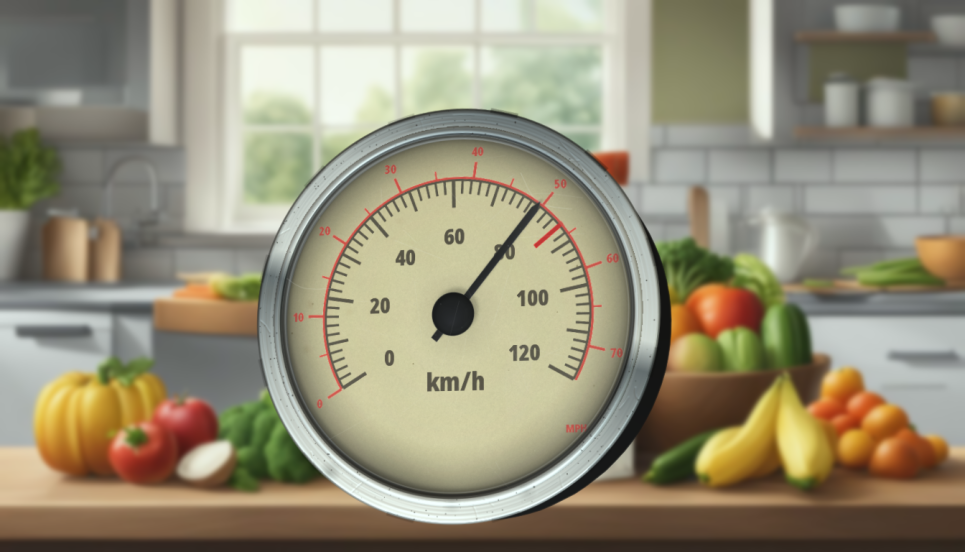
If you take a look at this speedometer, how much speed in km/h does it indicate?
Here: 80 km/h
